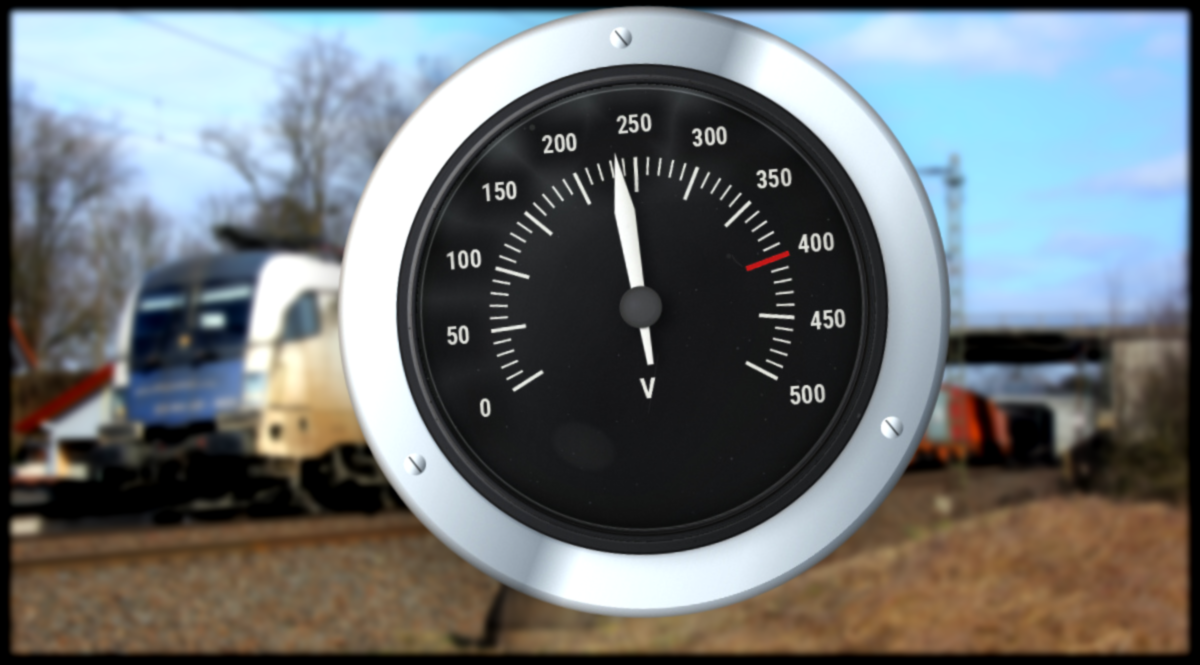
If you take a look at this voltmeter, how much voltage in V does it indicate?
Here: 235 V
